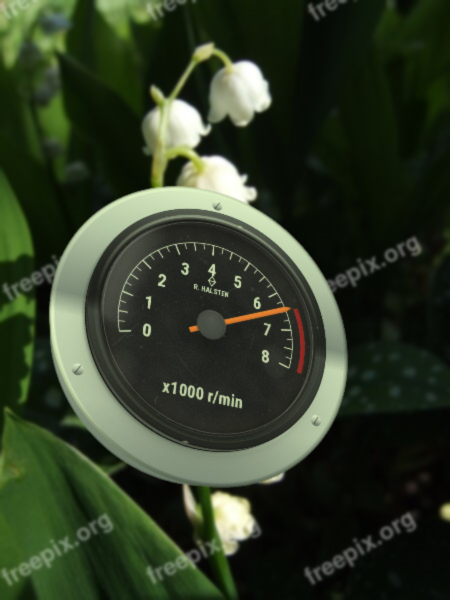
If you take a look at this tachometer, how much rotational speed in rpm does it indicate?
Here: 6500 rpm
